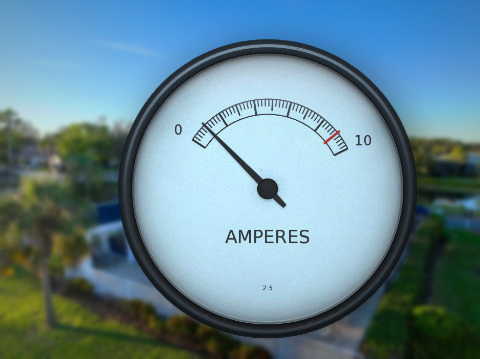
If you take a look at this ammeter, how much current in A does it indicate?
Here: 1 A
